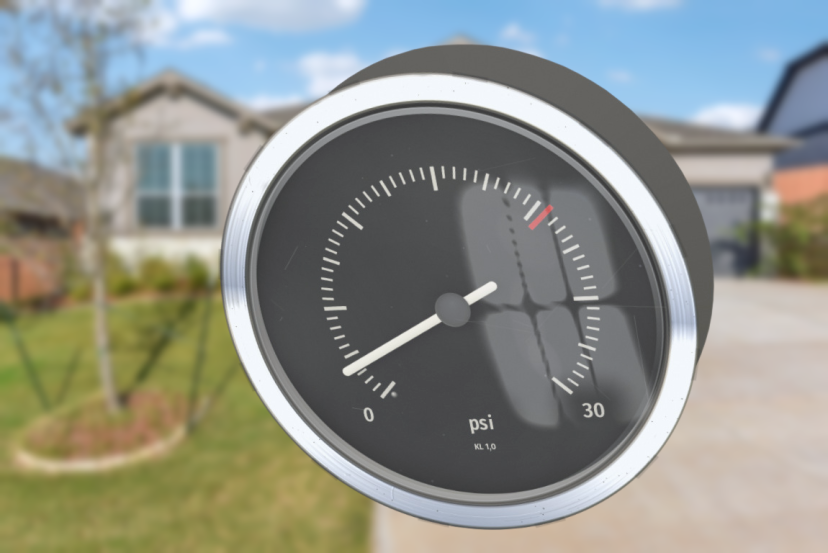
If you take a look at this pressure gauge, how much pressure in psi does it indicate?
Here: 2 psi
